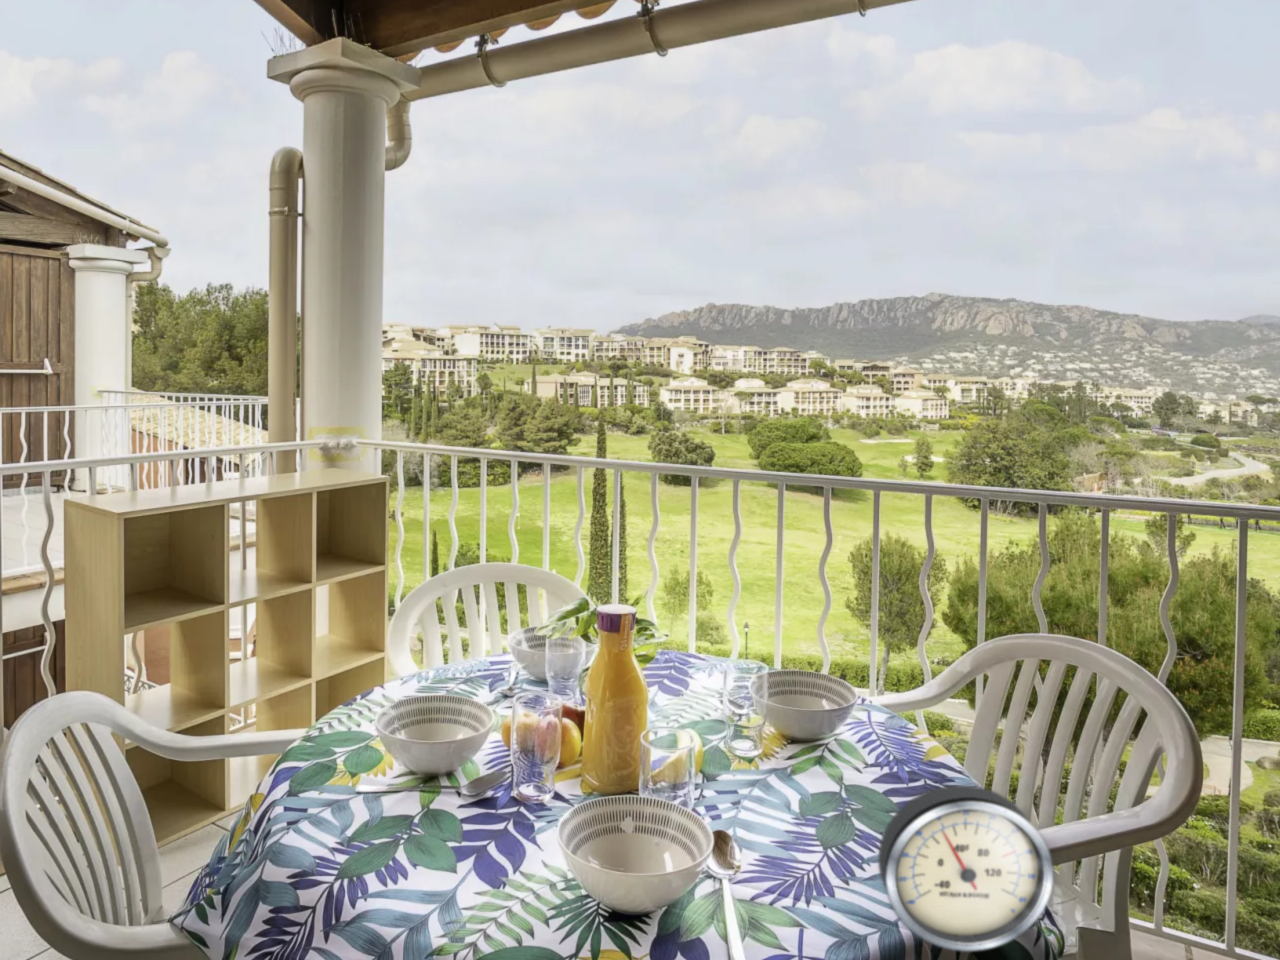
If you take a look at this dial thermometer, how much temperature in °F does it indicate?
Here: 30 °F
